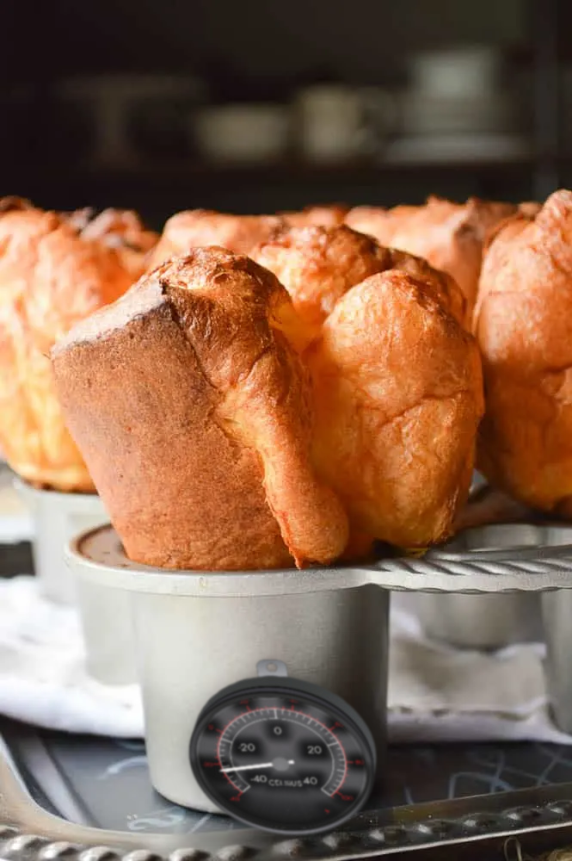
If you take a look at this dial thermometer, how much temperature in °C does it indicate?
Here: -30 °C
